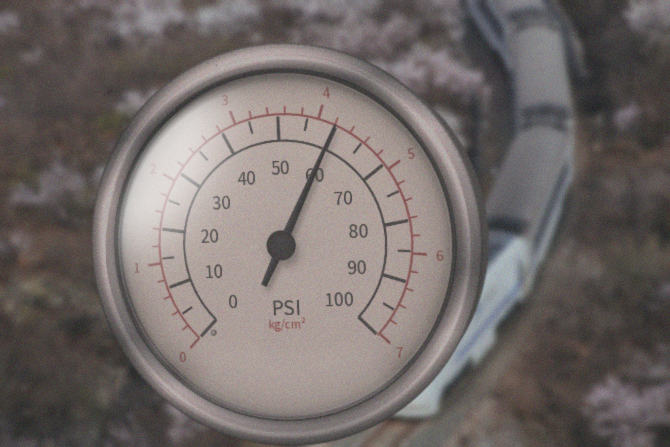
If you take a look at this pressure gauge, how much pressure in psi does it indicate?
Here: 60 psi
